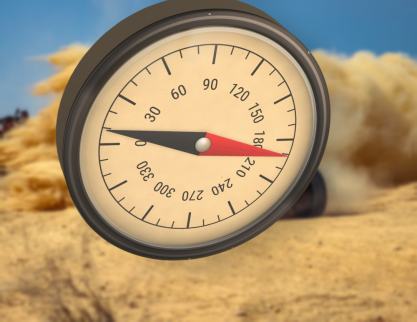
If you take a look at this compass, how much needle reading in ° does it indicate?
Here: 190 °
